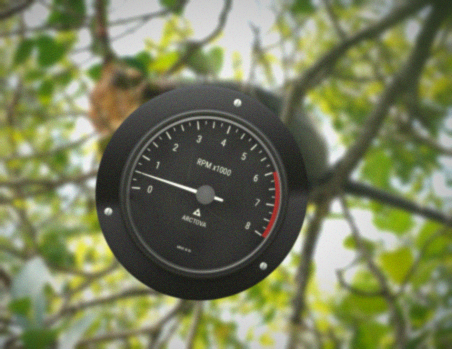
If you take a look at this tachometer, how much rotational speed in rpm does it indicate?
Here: 500 rpm
